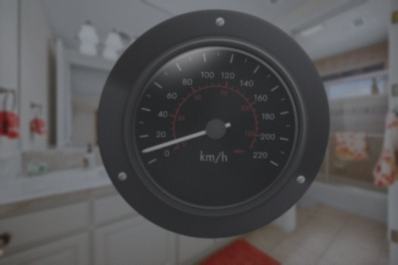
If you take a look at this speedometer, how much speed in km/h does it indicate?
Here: 10 km/h
